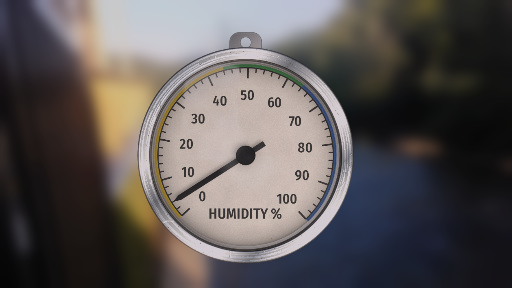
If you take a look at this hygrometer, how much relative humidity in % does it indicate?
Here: 4 %
